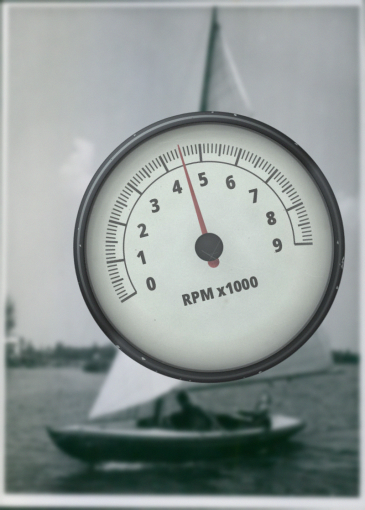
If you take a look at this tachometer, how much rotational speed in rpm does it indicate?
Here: 4500 rpm
